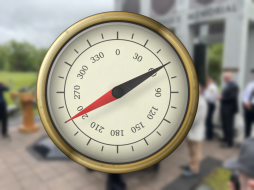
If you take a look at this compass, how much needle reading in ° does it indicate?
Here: 240 °
